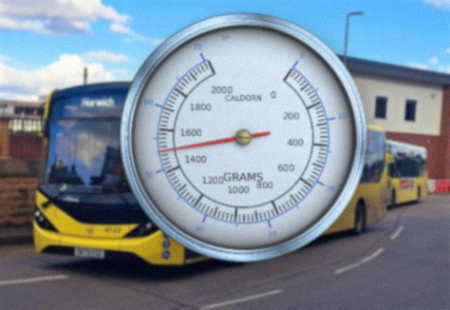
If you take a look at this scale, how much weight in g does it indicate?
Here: 1500 g
